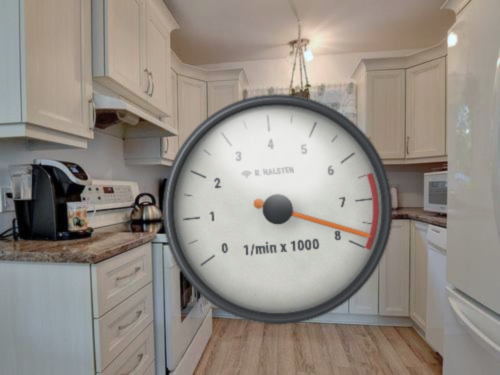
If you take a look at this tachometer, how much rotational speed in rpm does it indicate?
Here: 7750 rpm
